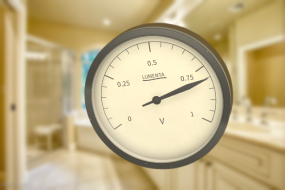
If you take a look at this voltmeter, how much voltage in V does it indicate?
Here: 0.8 V
